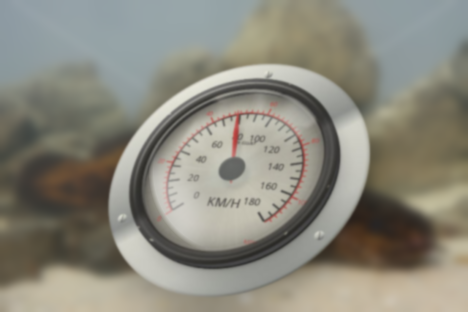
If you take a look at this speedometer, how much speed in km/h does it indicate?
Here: 80 km/h
